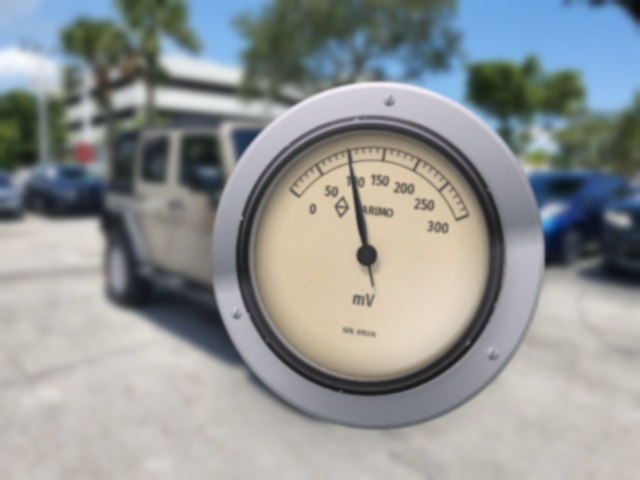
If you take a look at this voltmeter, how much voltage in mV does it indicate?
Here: 100 mV
